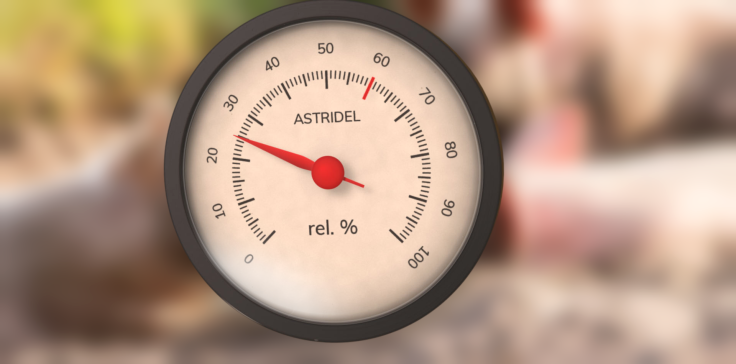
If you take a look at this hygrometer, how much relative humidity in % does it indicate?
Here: 25 %
